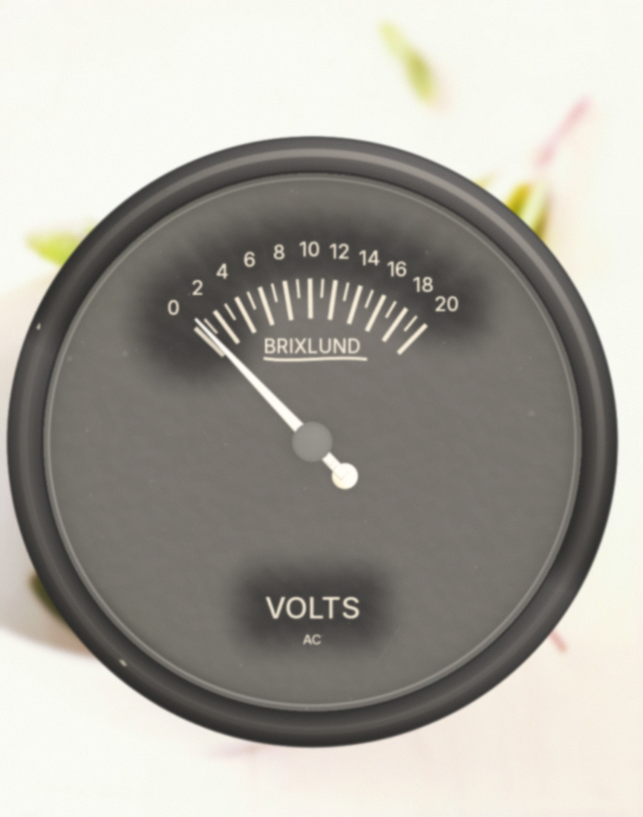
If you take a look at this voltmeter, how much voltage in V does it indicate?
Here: 0.5 V
